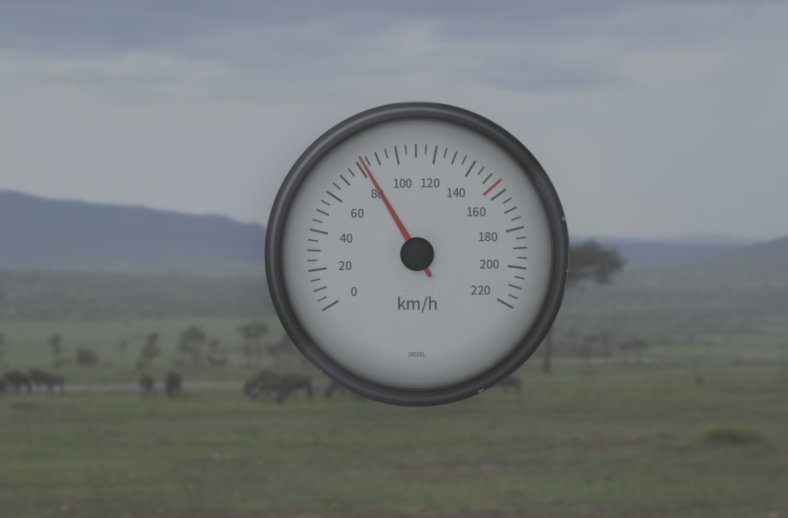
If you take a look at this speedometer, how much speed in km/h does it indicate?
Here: 82.5 km/h
